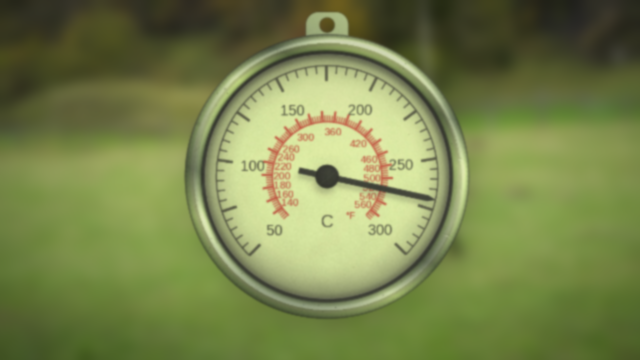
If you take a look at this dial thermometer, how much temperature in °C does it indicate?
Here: 270 °C
